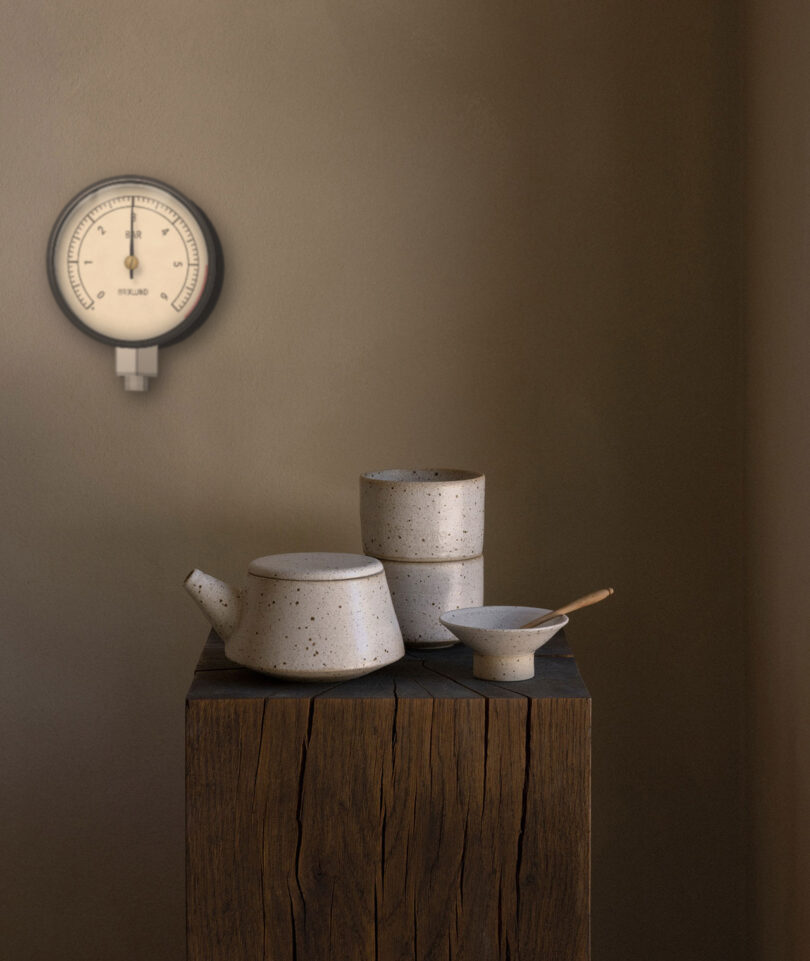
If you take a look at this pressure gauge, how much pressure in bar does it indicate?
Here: 3 bar
